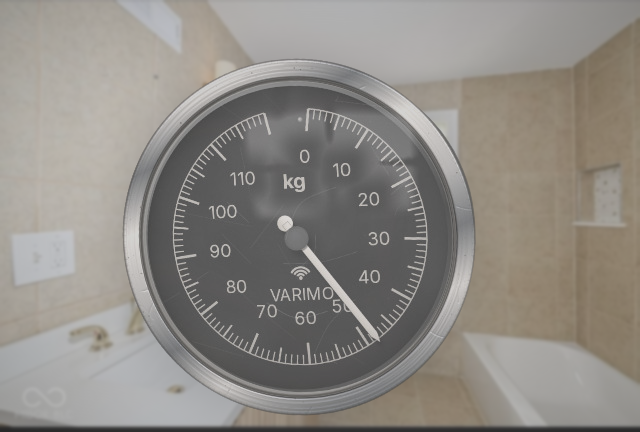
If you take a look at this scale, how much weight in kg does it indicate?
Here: 48 kg
